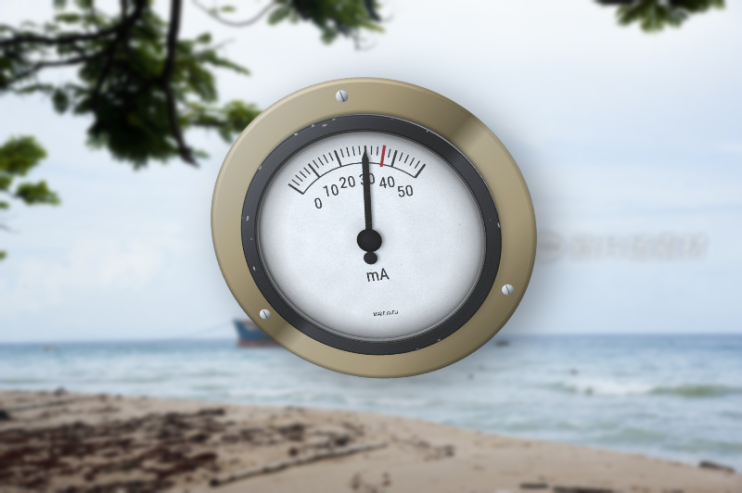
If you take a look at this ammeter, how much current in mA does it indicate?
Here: 30 mA
